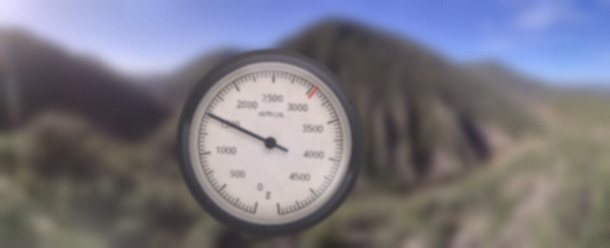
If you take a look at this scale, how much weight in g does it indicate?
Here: 1500 g
